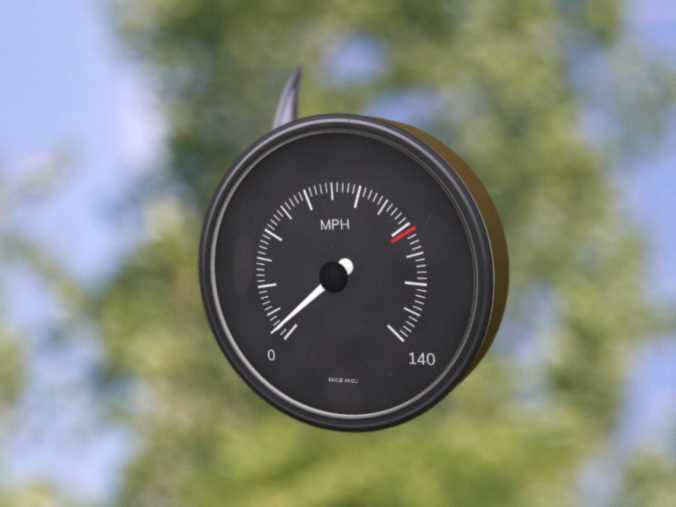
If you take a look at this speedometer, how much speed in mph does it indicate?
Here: 4 mph
